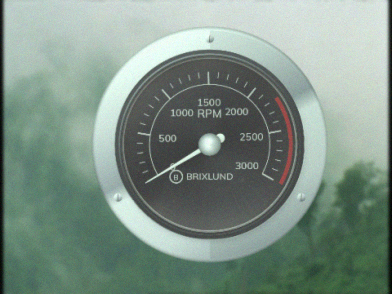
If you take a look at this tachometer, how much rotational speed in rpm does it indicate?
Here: 0 rpm
